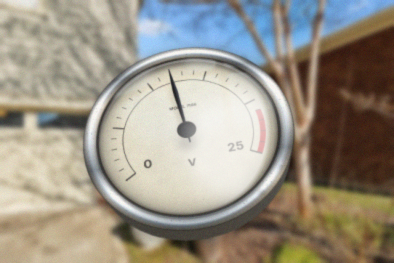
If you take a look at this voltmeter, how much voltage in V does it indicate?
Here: 12 V
